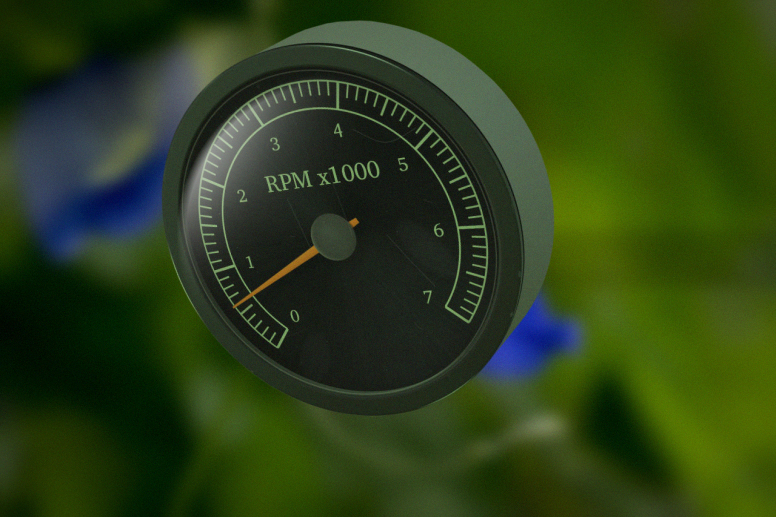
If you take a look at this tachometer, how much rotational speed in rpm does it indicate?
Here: 600 rpm
